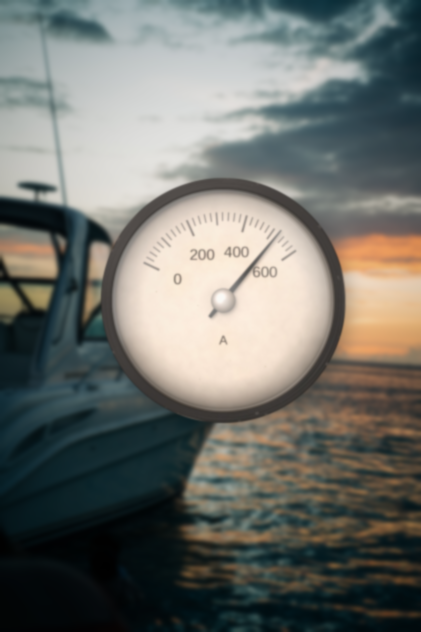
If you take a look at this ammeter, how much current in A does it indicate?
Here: 520 A
